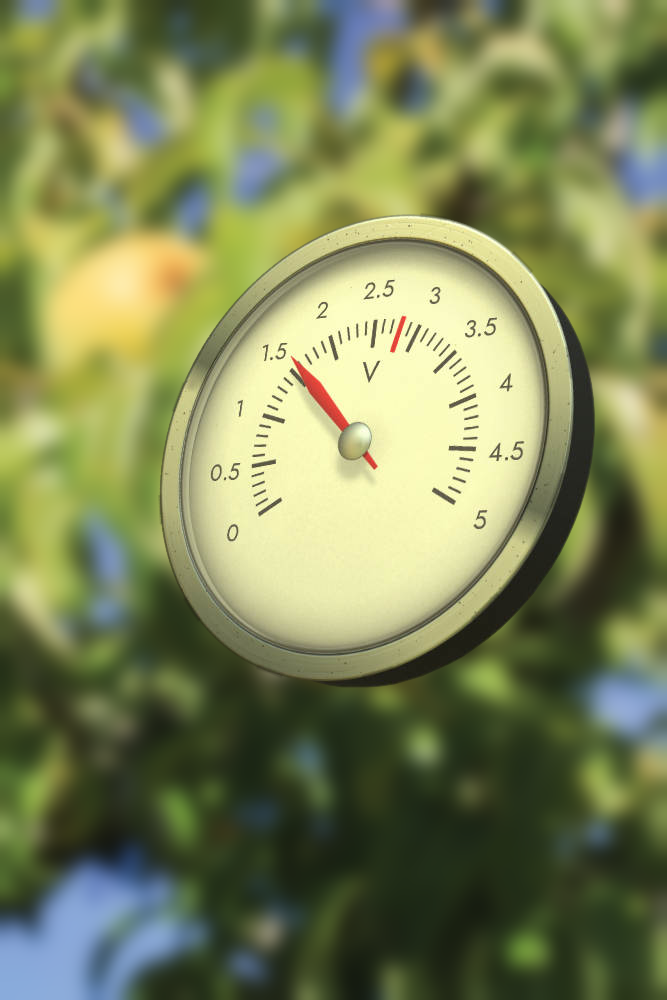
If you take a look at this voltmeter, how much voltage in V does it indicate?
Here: 1.6 V
